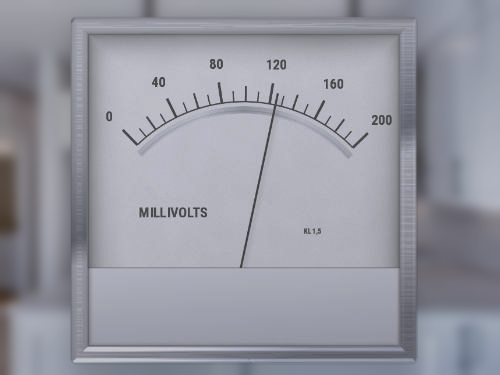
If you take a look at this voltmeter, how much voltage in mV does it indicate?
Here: 125 mV
